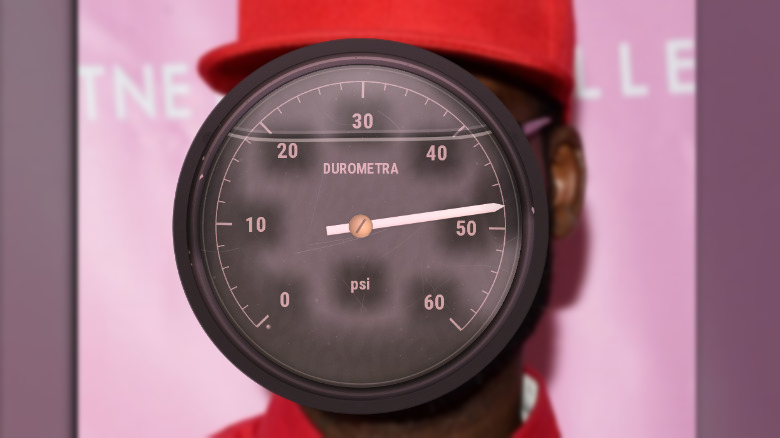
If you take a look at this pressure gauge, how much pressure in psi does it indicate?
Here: 48 psi
